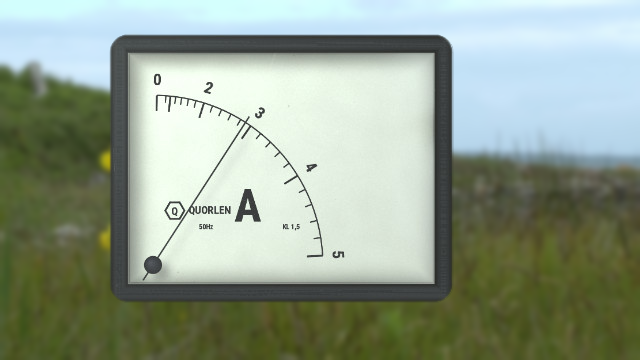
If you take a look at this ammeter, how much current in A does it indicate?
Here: 2.9 A
